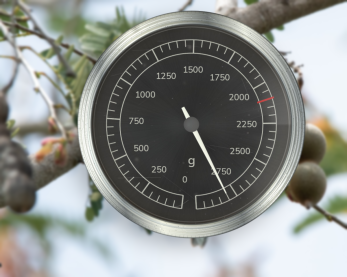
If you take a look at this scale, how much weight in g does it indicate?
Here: 2800 g
